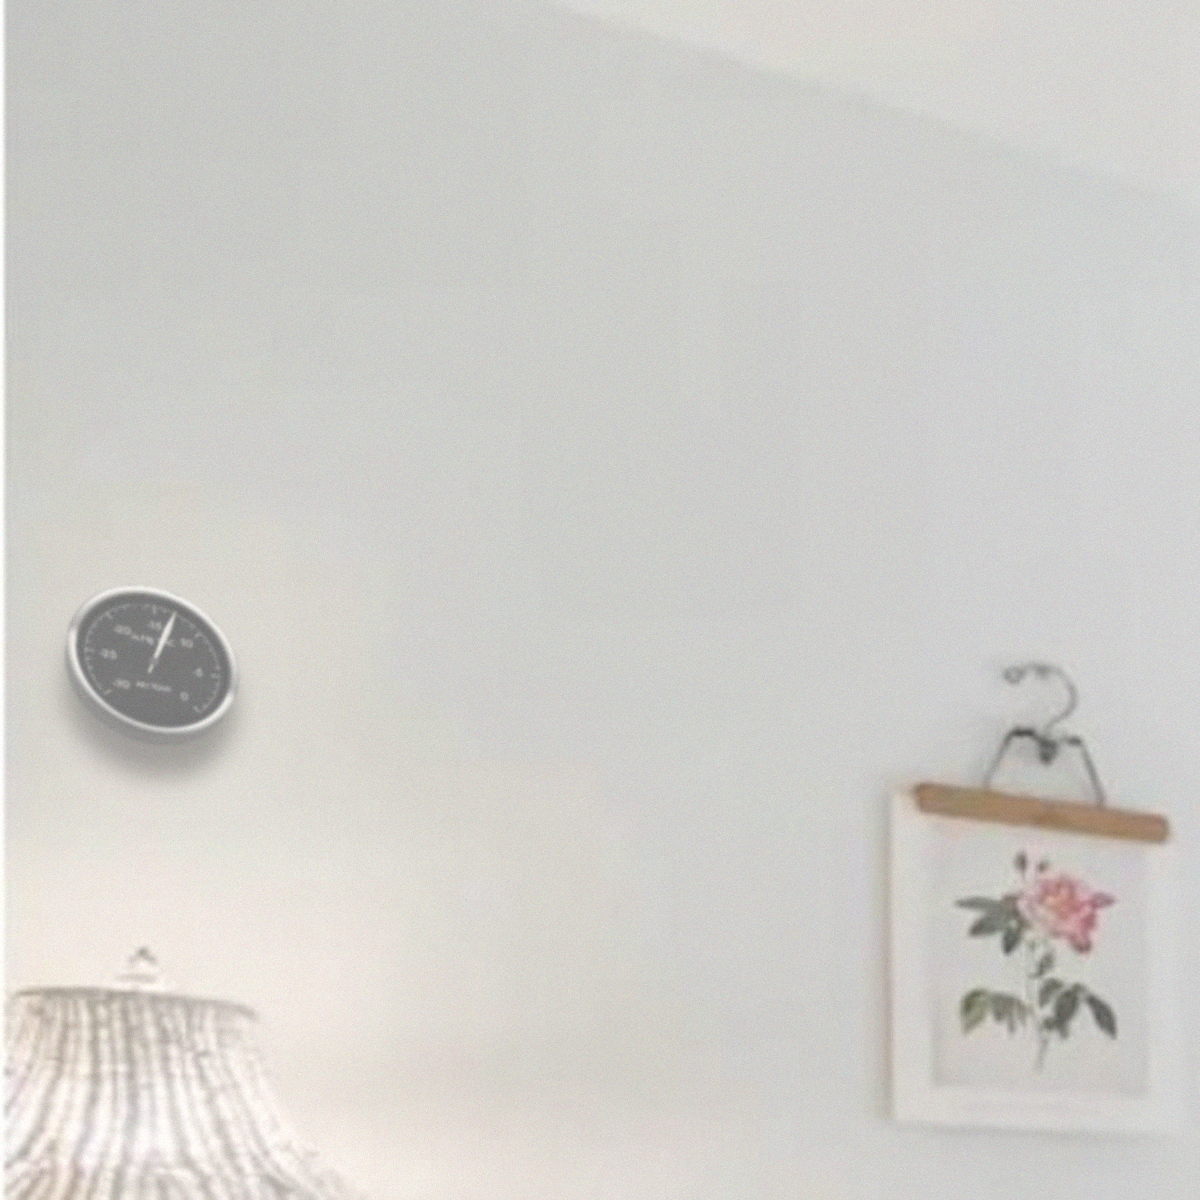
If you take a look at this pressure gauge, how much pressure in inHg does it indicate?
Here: -13 inHg
